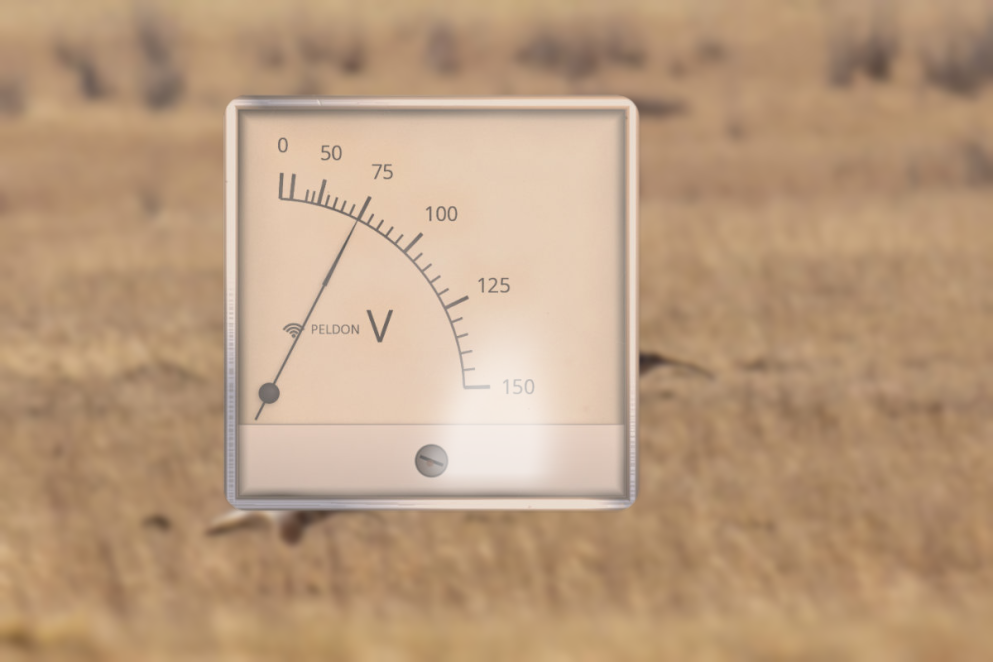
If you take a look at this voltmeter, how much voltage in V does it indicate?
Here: 75 V
